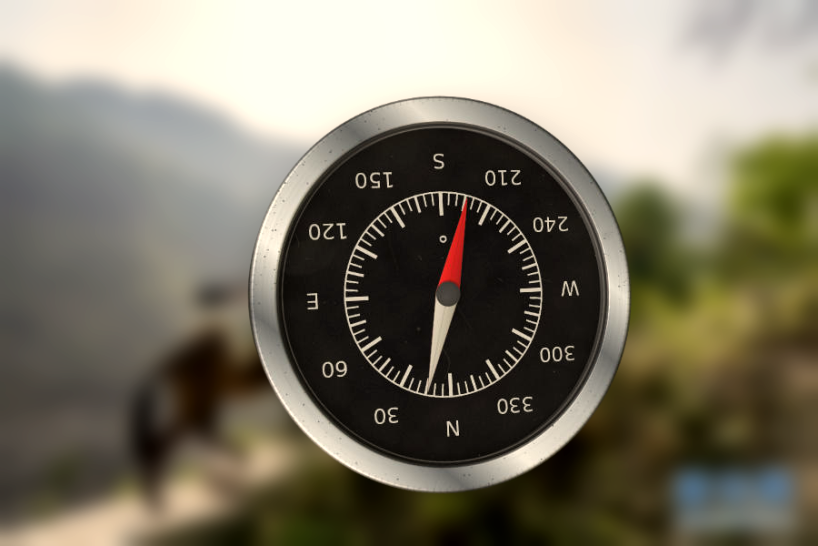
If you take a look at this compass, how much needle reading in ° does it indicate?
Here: 195 °
